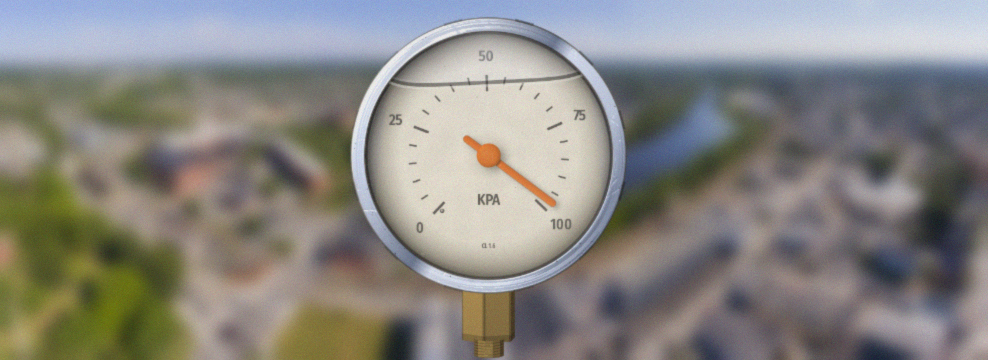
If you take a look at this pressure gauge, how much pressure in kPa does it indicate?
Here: 97.5 kPa
